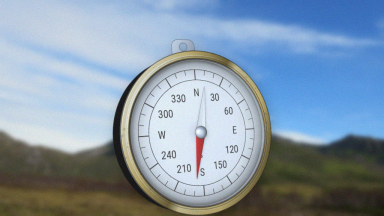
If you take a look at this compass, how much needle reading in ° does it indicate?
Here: 190 °
